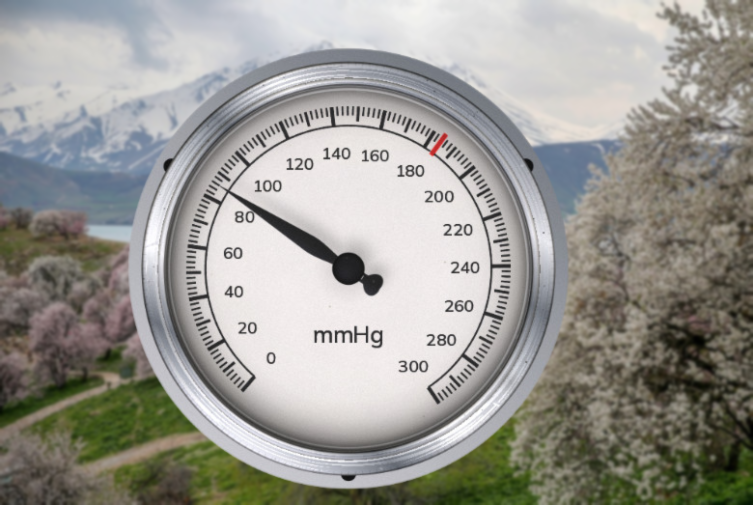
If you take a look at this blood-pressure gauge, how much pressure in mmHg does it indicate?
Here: 86 mmHg
